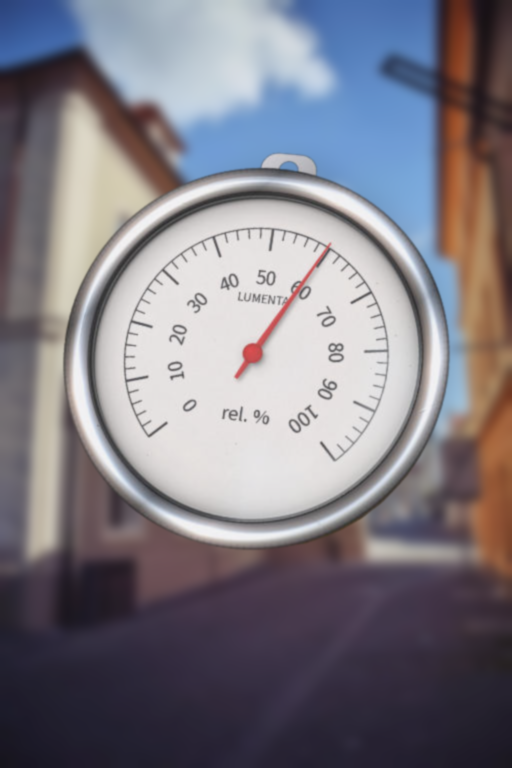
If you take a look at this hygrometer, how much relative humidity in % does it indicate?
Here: 60 %
